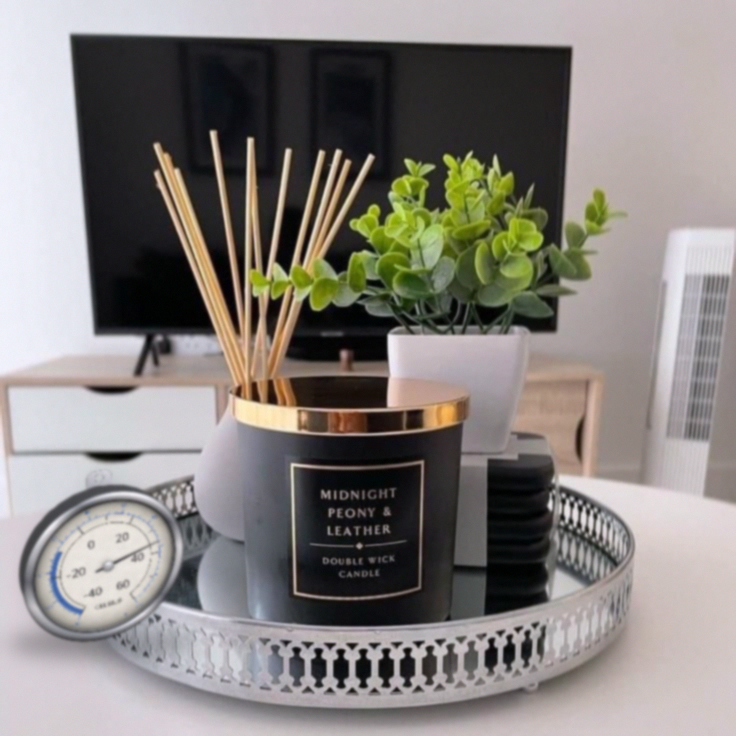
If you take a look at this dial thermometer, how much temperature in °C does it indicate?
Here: 35 °C
